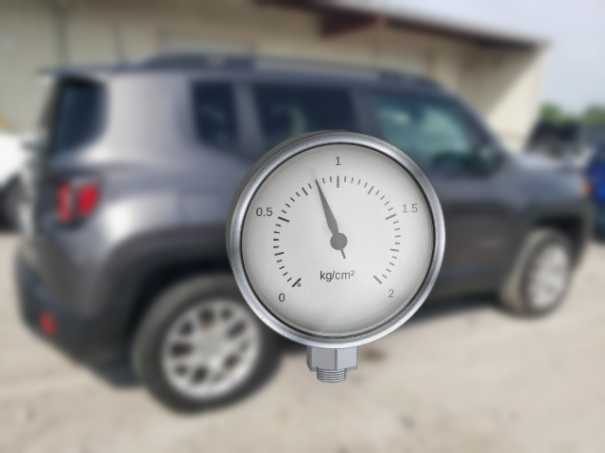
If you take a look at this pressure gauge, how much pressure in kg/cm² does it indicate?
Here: 0.85 kg/cm²
